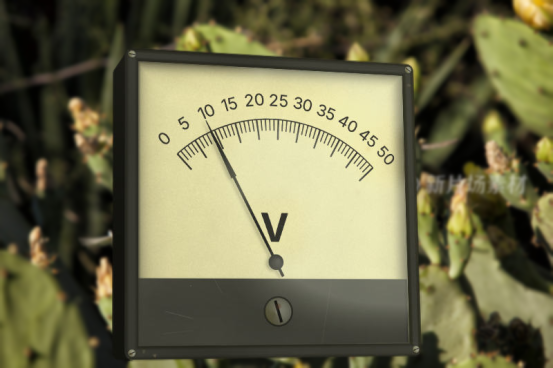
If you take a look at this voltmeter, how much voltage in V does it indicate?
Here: 9 V
